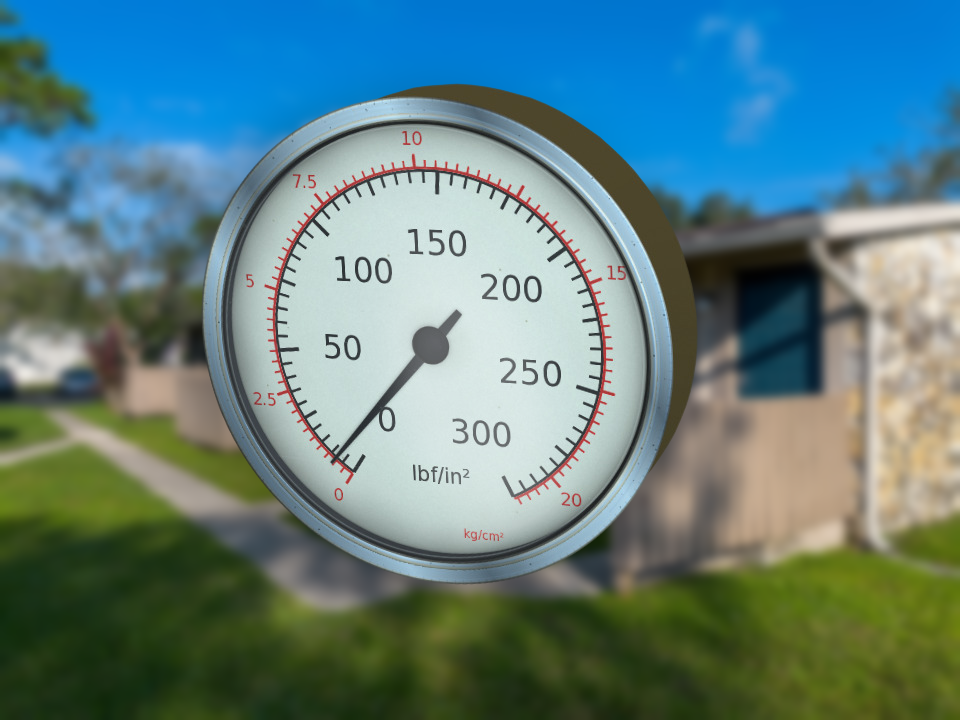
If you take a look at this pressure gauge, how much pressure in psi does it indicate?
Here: 7.5 psi
